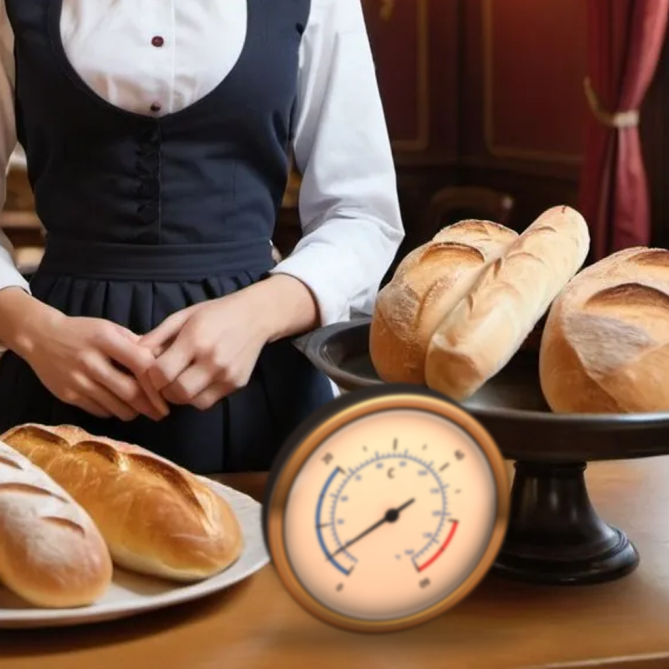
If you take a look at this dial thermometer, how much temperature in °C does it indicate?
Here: 5 °C
